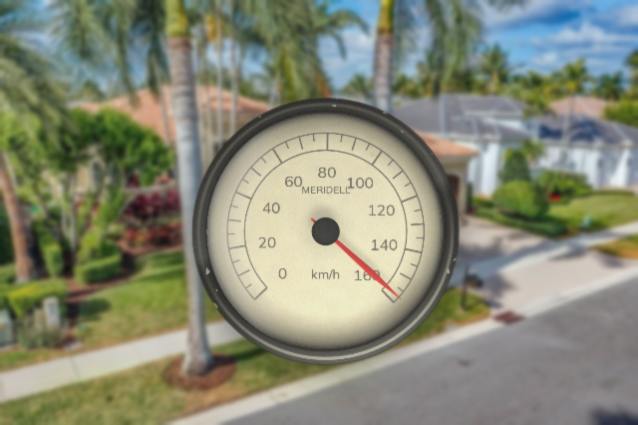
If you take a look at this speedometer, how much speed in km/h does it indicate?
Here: 157.5 km/h
